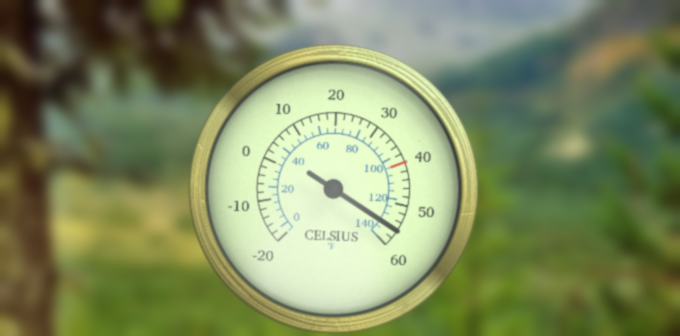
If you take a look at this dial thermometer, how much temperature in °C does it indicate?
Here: 56 °C
